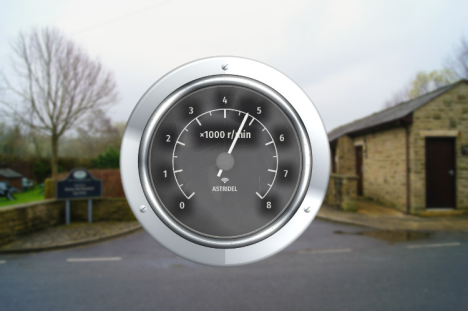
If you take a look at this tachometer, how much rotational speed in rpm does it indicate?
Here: 4750 rpm
